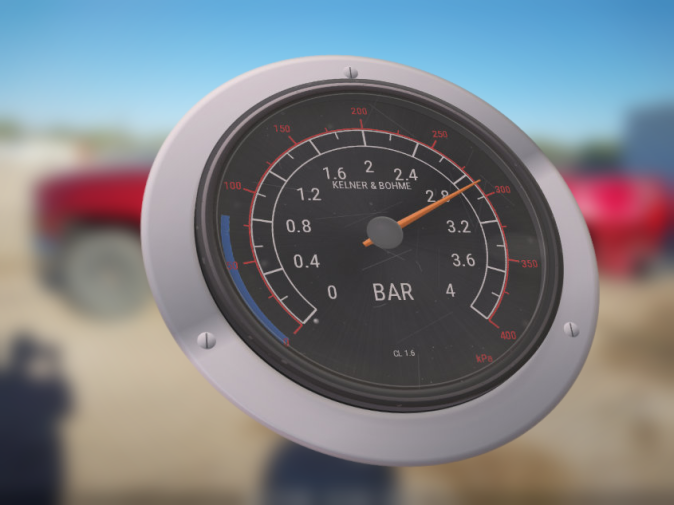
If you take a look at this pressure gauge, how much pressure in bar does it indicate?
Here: 2.9 bar
